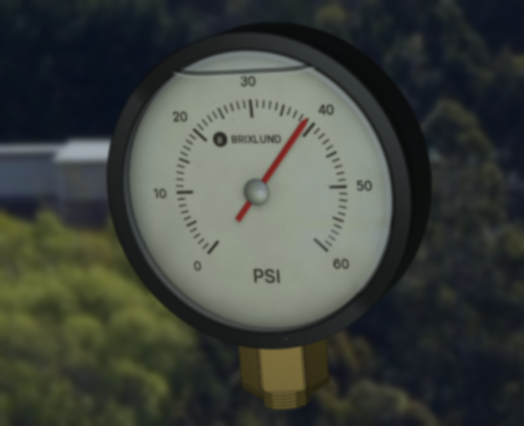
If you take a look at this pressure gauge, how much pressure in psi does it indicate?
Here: 39 psi
